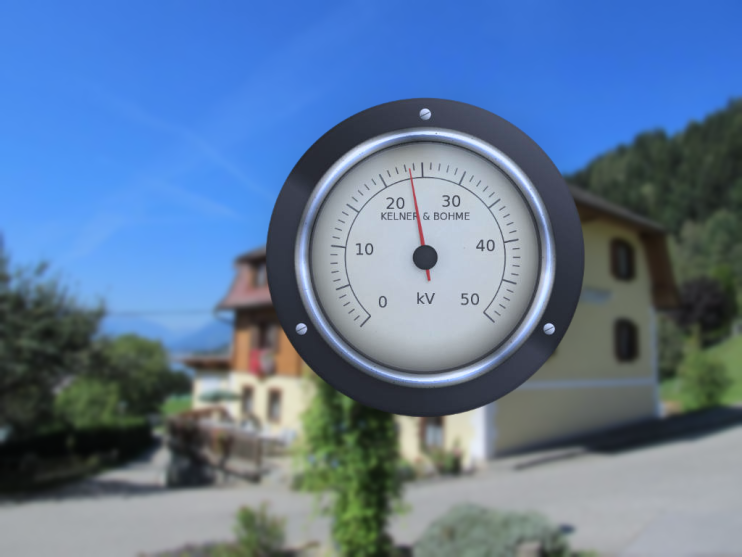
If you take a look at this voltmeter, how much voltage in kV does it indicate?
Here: 23.5 kV
